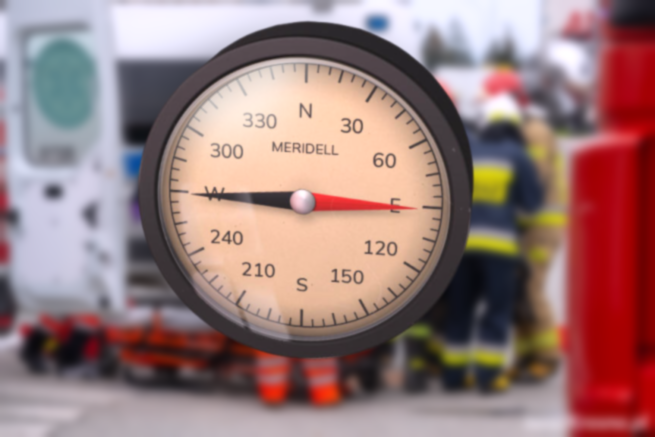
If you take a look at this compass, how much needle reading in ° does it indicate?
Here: 90 °
